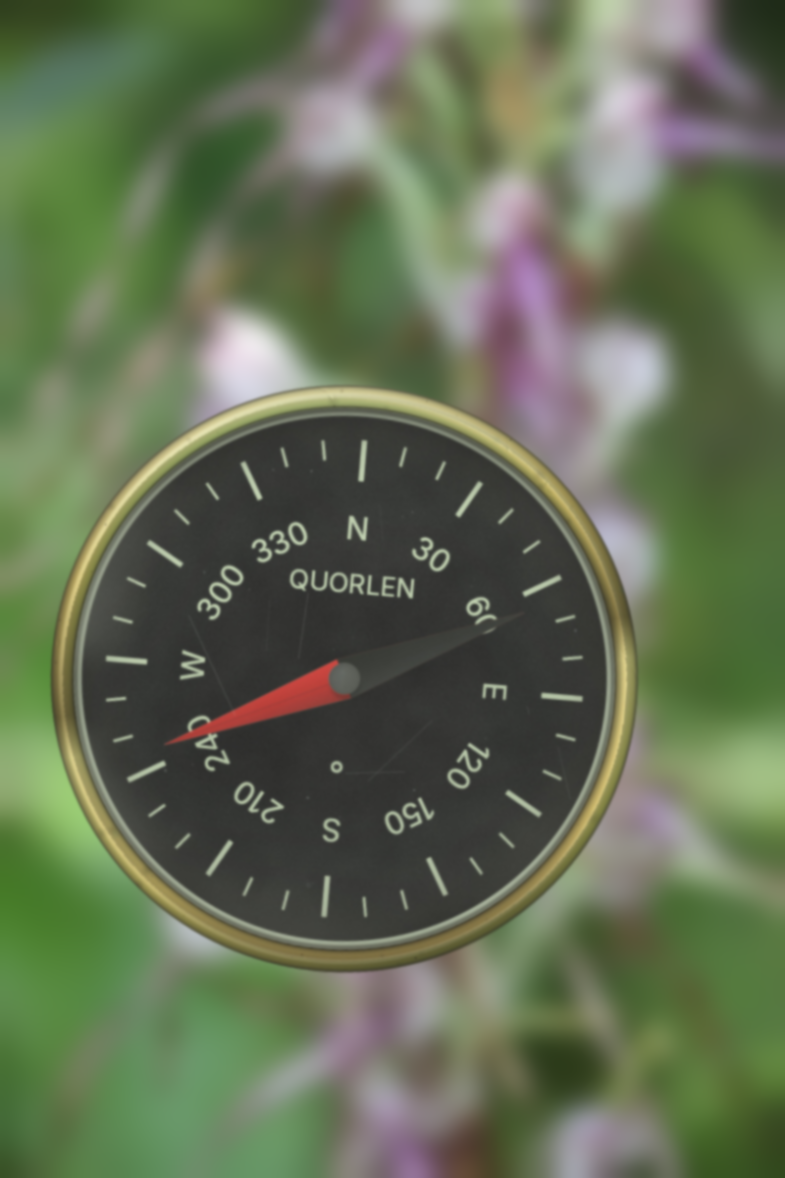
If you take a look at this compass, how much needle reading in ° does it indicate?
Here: 245 °
